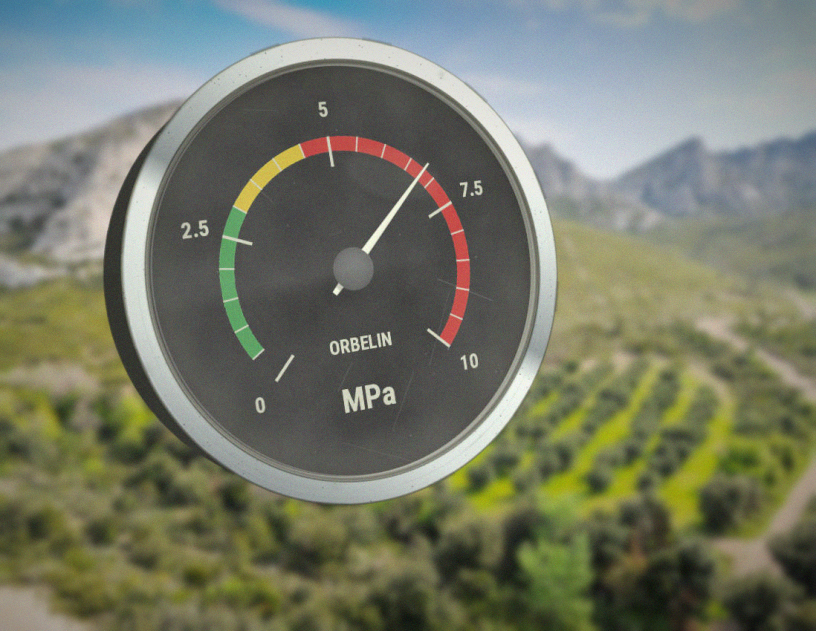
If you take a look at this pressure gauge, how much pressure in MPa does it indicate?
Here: 6.75 MPa
